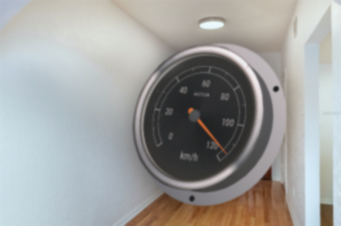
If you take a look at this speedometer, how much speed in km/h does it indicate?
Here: 115 km/h
